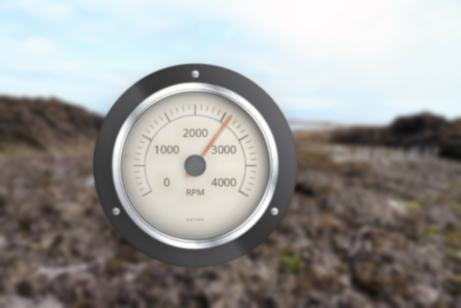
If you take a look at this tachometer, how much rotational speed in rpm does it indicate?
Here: 2600 rpm
